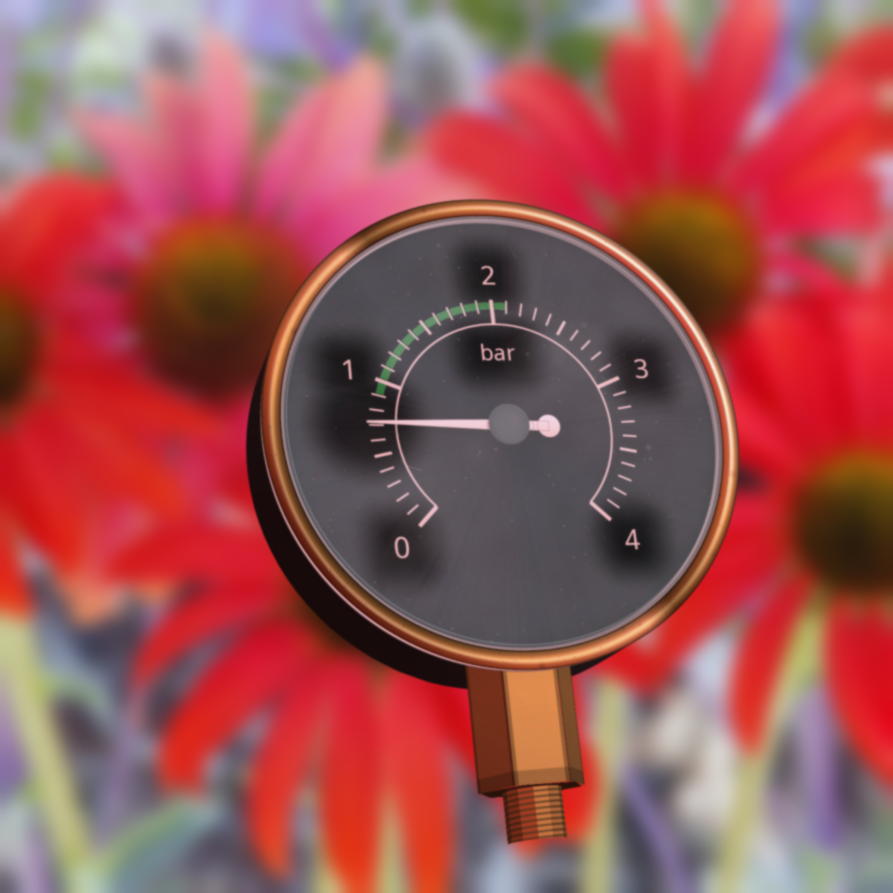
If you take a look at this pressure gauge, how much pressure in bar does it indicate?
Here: 0.7 bar
